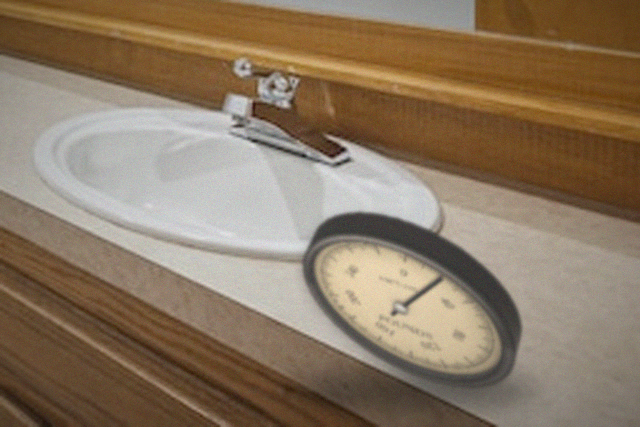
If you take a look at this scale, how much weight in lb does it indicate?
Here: 20 lb
